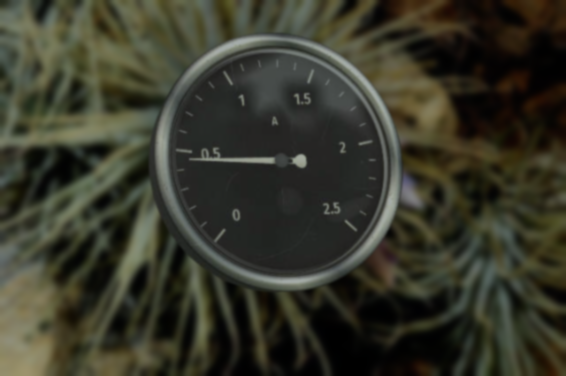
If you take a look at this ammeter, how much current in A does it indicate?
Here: 0.45 A
